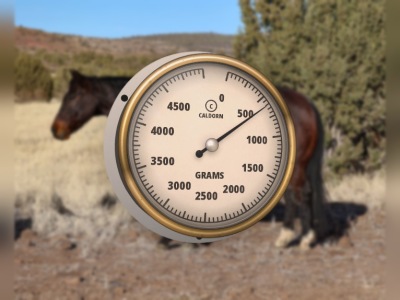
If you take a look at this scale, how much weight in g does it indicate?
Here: 600 g
